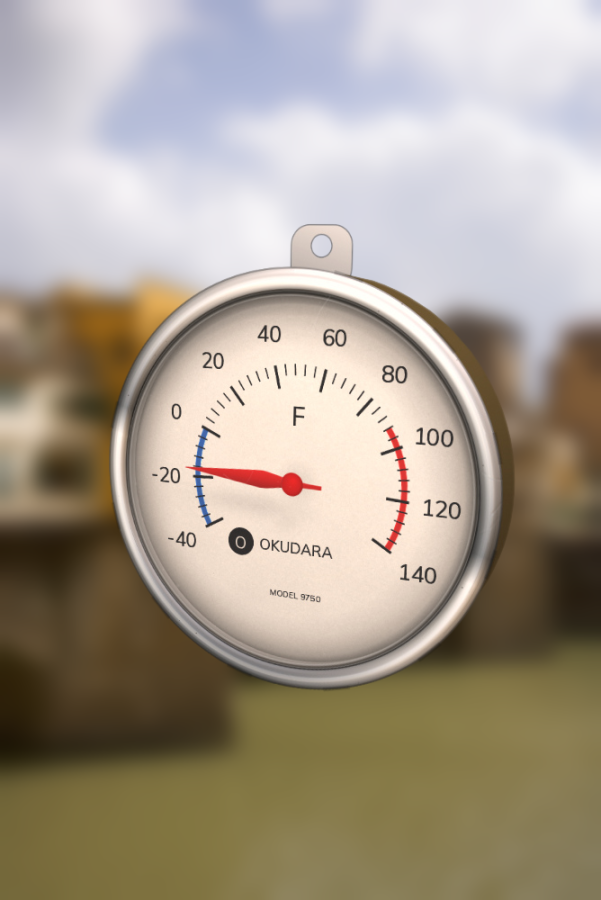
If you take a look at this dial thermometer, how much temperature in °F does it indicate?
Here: -16 °F
